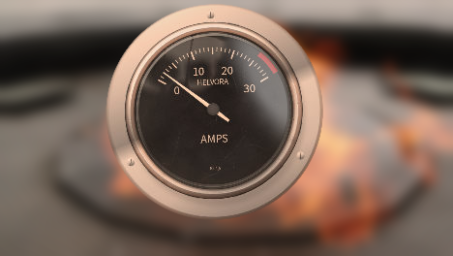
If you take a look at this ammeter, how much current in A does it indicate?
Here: 2 A
